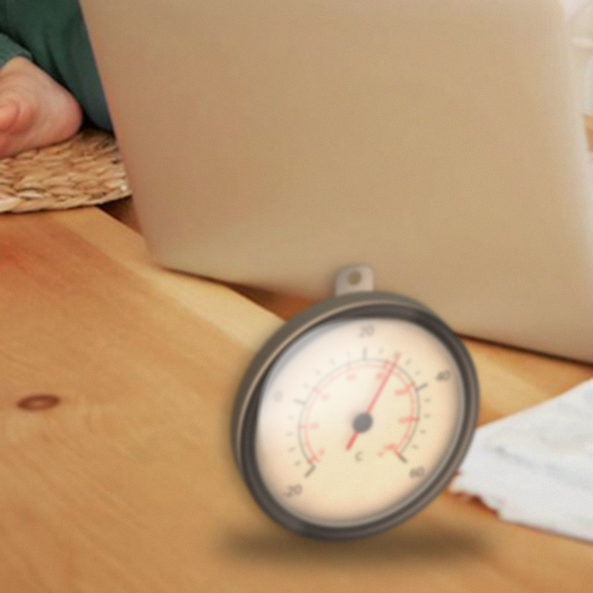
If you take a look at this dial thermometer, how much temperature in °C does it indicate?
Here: 28 °C
